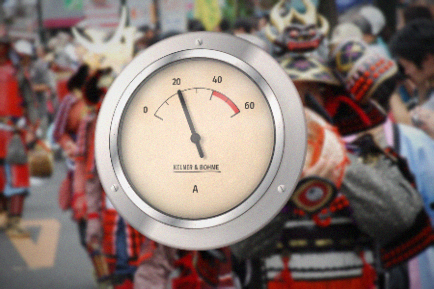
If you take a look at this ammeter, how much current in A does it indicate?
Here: 20 A
